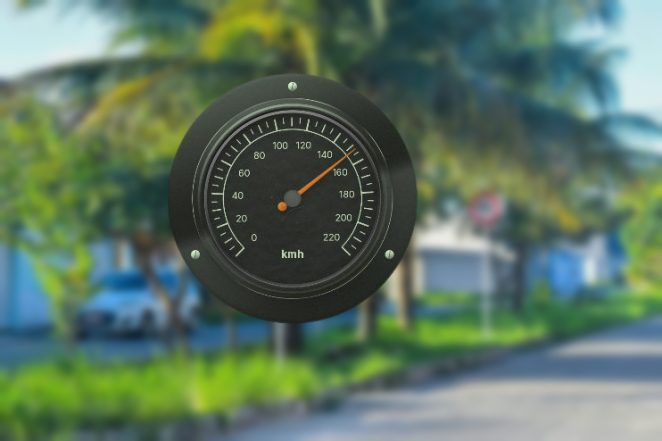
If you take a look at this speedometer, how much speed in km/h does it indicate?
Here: 152.5 km/h
